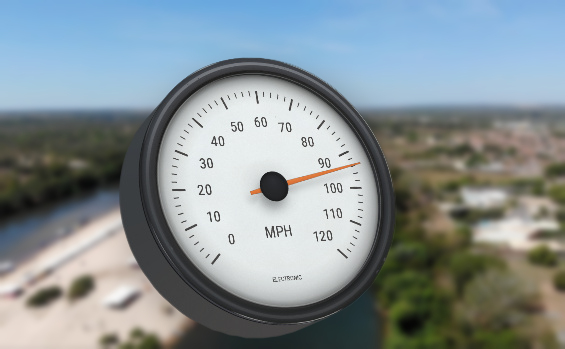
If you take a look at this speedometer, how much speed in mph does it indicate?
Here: 94 mph
